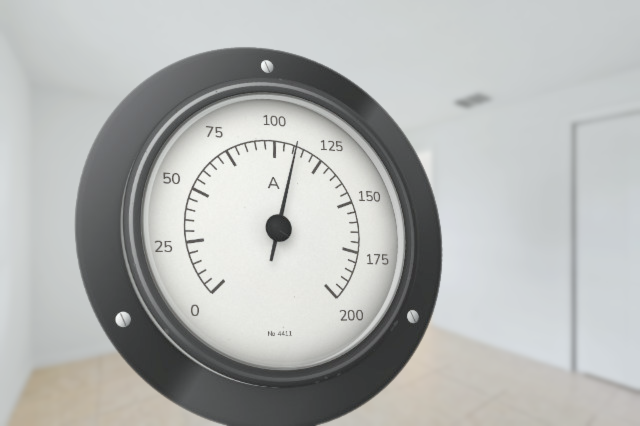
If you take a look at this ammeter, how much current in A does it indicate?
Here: 110 A
